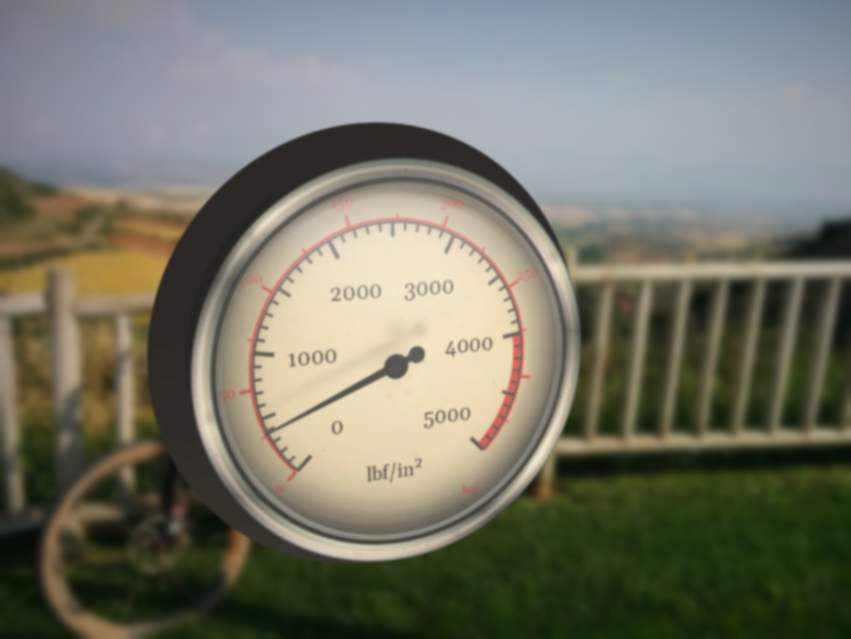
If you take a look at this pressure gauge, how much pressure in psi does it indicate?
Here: 400 psi
